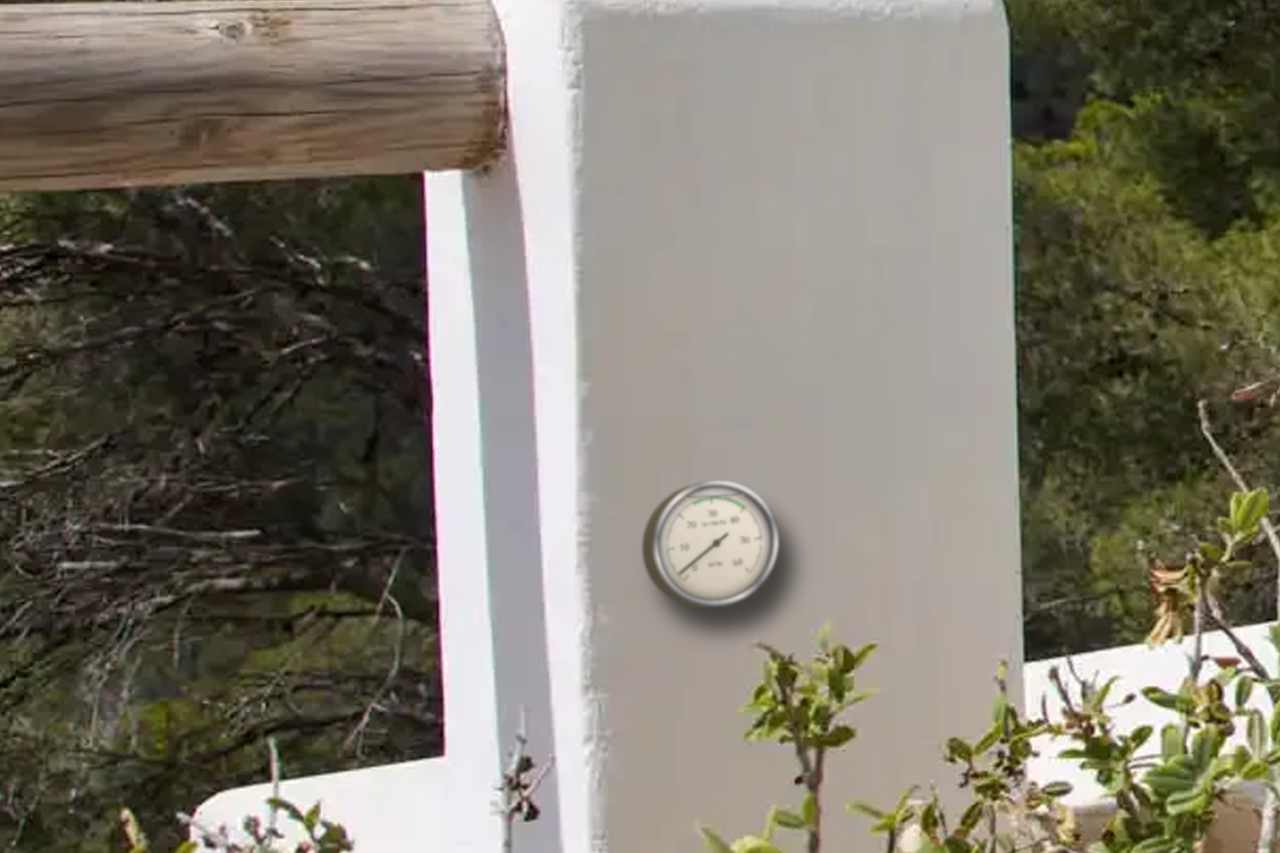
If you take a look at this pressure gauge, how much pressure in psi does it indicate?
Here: 2.5 psi
